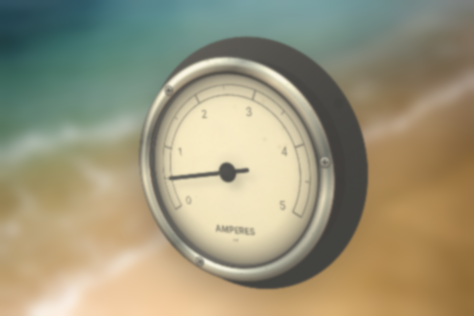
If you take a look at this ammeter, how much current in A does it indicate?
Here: 0.5 A
